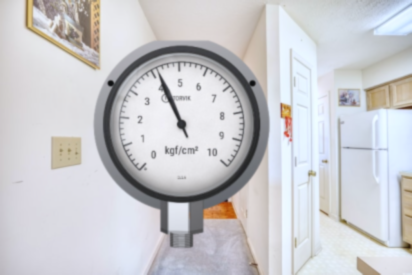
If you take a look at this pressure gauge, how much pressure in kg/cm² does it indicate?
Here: 4.2 kg/cm²
